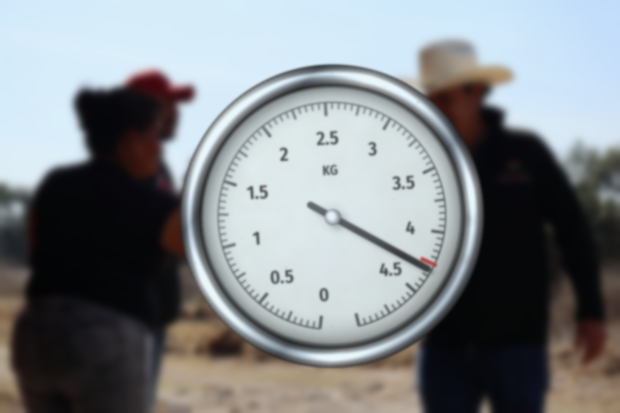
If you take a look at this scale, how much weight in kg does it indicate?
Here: 4.3 kg
